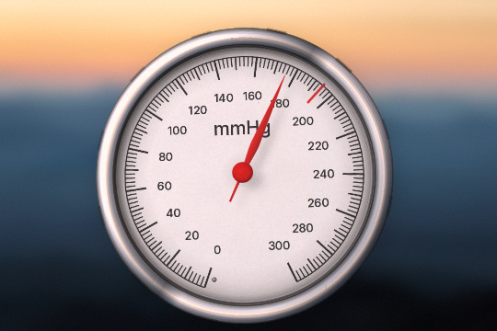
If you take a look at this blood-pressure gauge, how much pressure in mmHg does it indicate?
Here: 176 mmHg
